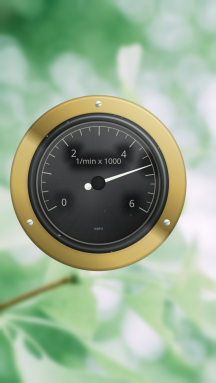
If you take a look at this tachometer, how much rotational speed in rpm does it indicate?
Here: 4750 rpm
